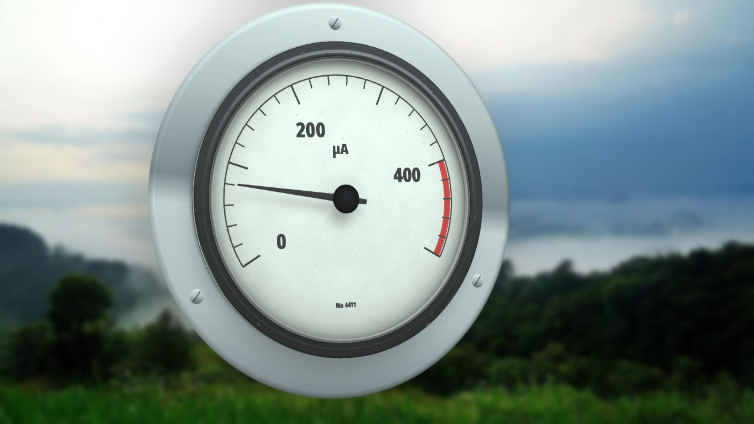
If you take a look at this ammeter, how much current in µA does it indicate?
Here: 80 µA
